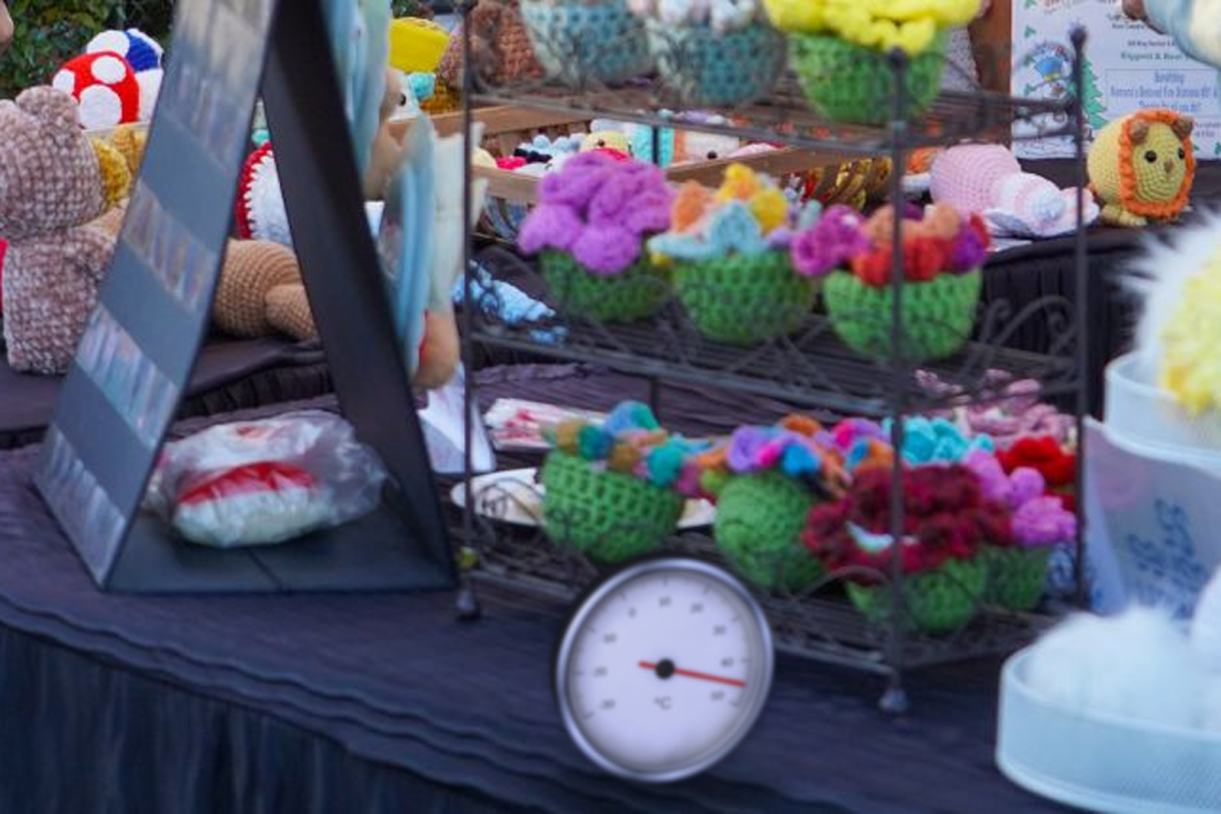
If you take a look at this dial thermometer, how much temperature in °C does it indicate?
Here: 45 °C
